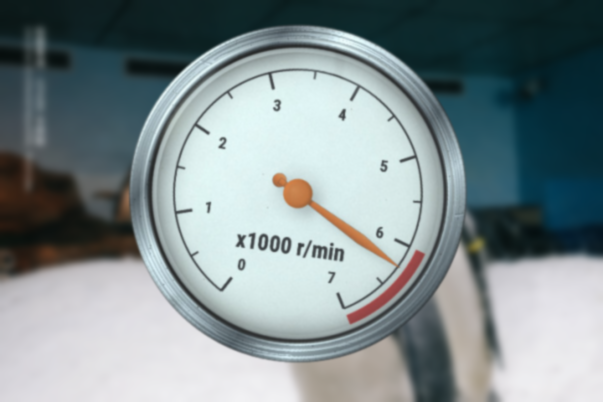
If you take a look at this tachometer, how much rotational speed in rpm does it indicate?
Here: 6250 rpm
